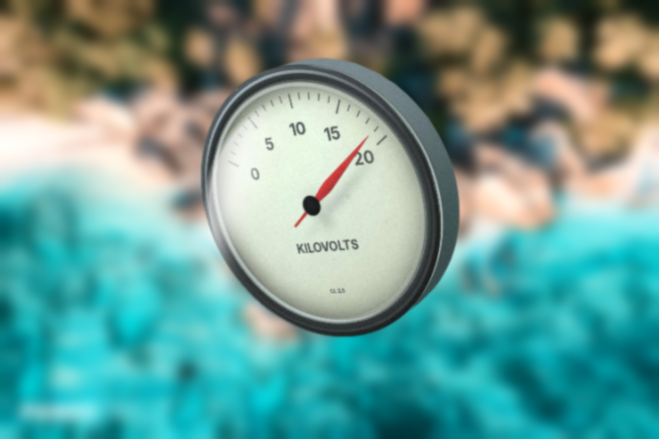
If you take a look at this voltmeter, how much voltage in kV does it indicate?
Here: 19 kV
